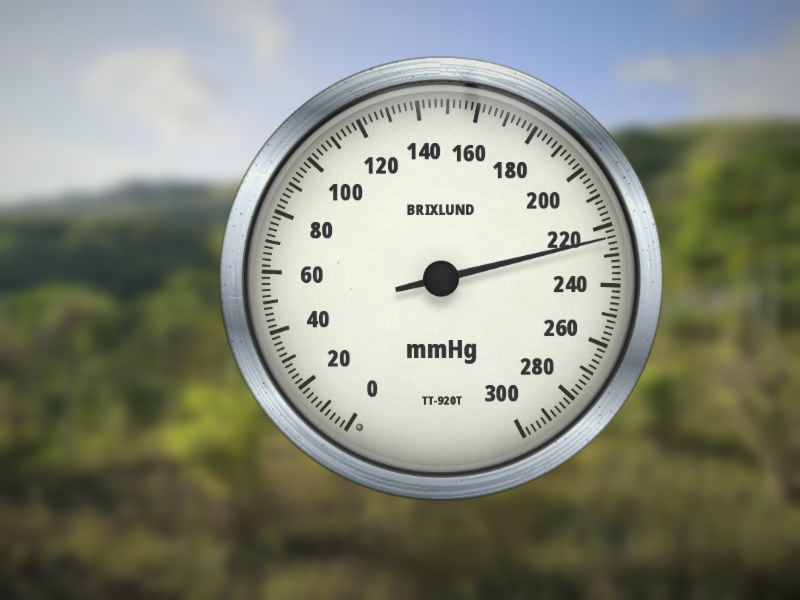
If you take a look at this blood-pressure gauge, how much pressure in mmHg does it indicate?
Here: 224 mmHg
